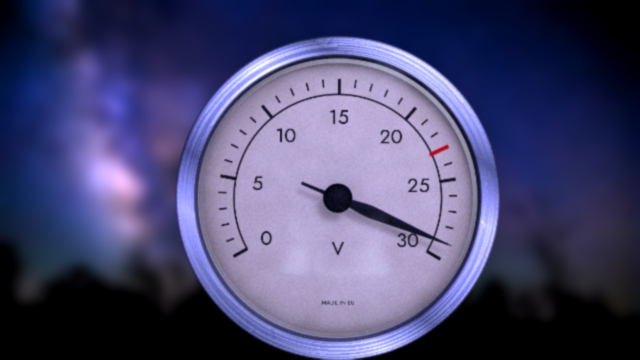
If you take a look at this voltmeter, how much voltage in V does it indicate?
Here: 29 V
